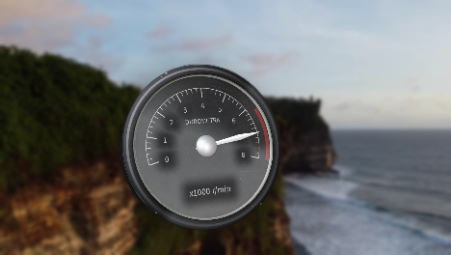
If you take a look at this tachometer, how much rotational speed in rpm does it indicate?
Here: 7000 rpm
